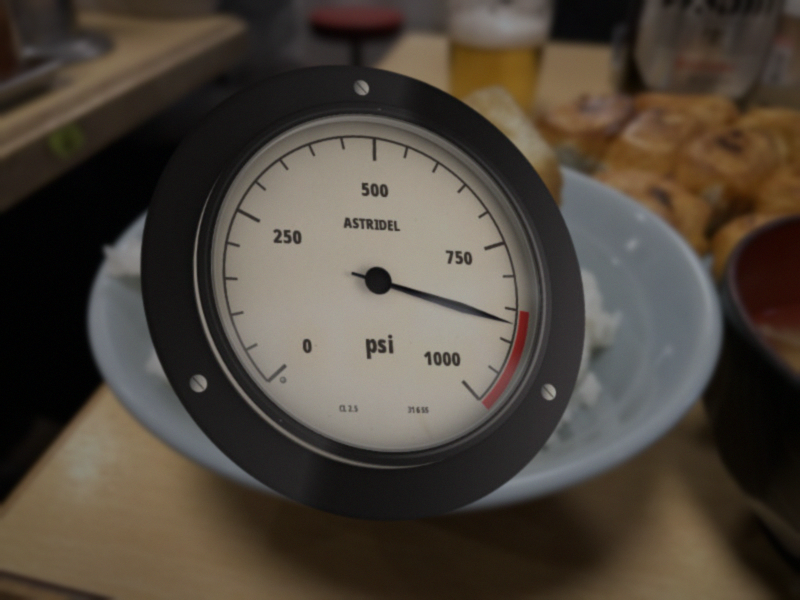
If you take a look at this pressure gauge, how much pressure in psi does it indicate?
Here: 875 psi
